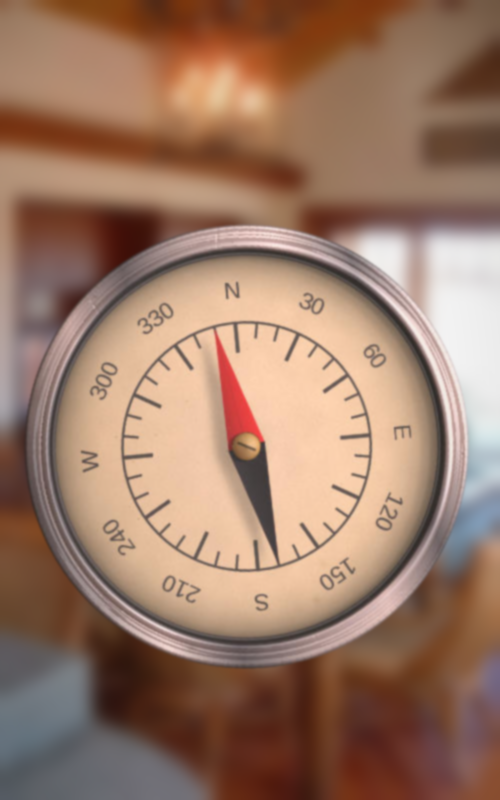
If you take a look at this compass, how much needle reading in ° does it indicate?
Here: 350 °
